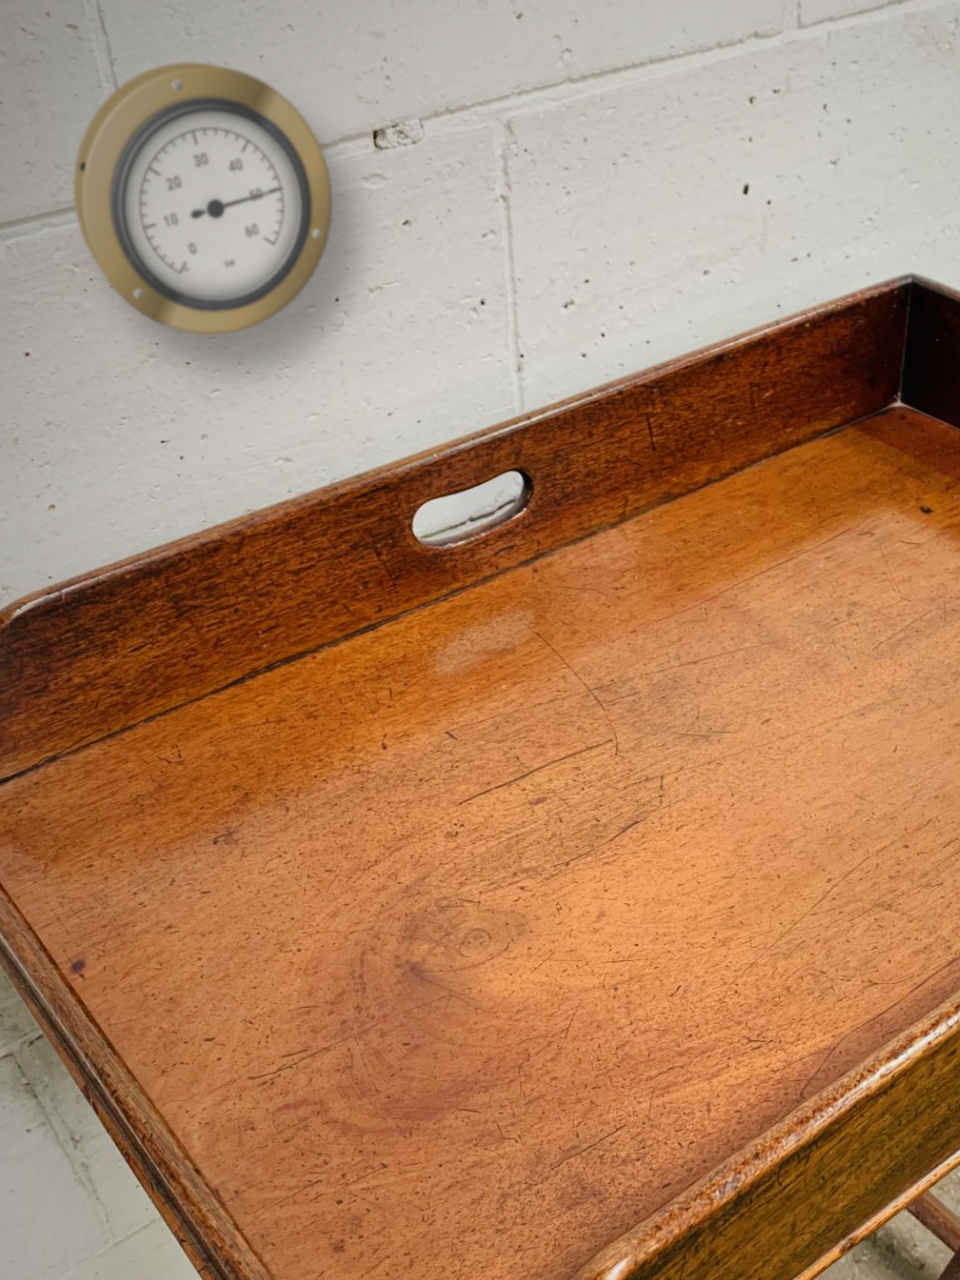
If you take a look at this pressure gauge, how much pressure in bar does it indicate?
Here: 50 bar
